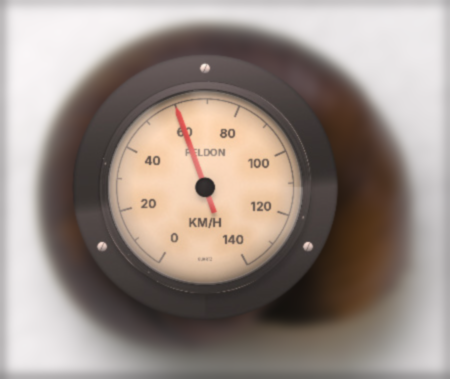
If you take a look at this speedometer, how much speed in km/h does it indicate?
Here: 60 km/h
